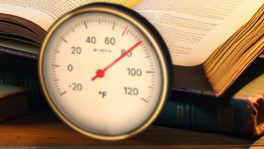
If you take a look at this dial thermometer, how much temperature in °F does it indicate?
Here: 80 °F
